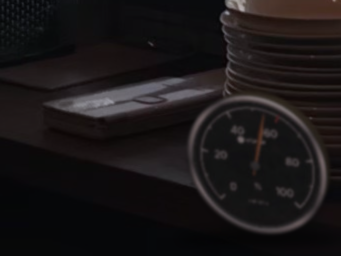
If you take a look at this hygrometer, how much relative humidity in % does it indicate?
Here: 55 %
